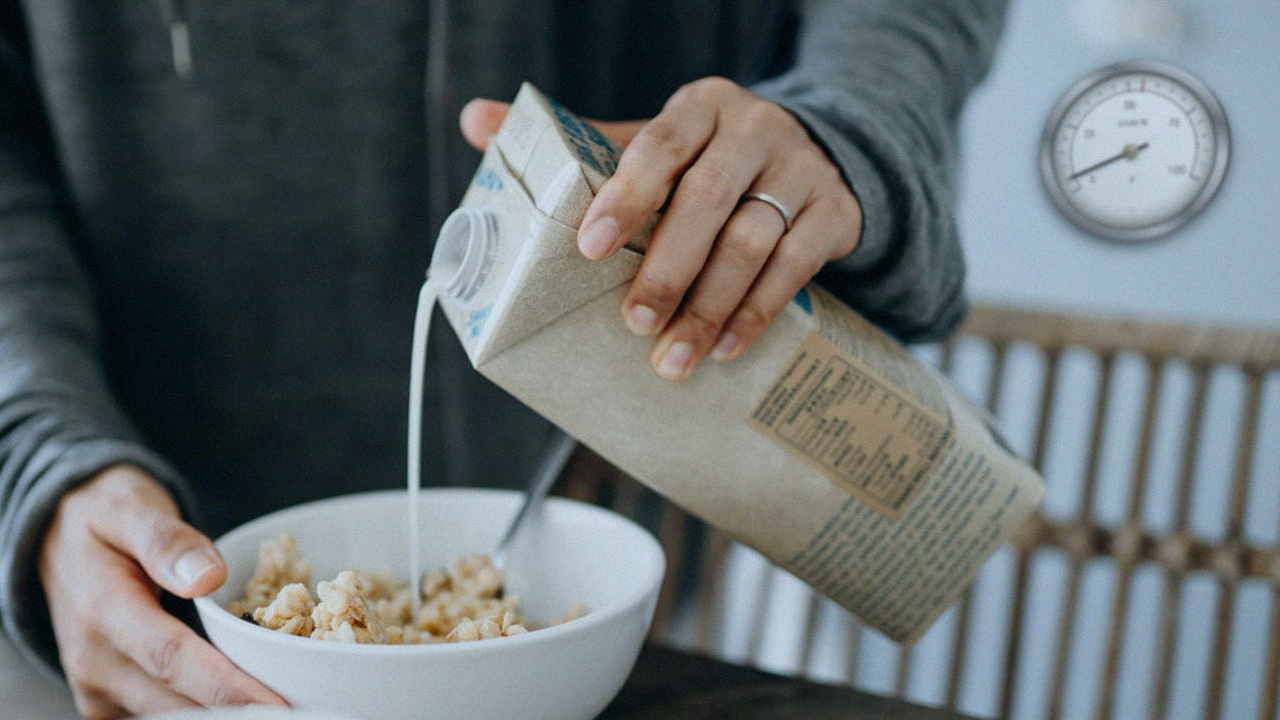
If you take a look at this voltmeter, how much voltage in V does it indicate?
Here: 5 V
